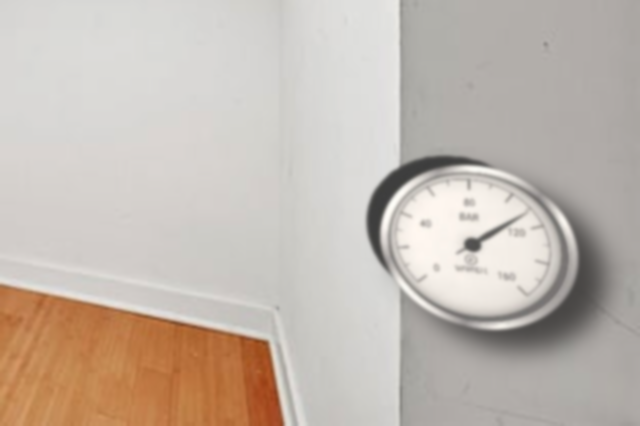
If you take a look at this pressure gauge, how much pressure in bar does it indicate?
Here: 110 bar
